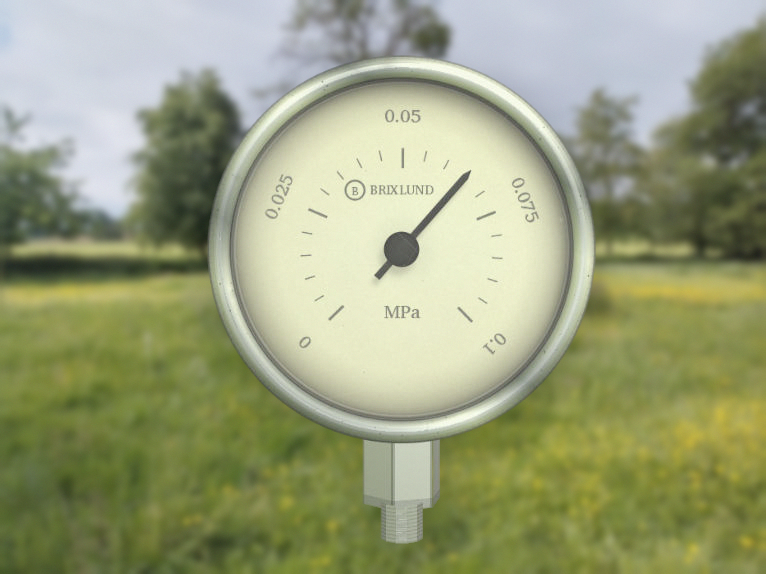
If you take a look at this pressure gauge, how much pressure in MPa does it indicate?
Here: 0.065 MPa
